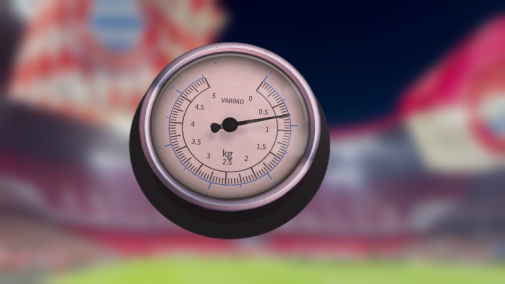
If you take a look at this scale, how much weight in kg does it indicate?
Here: 0.75 kg
